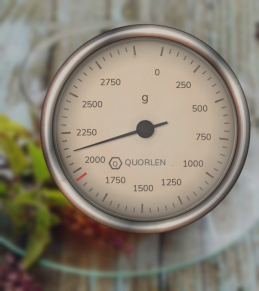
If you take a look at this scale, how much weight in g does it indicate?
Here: 2125 g
